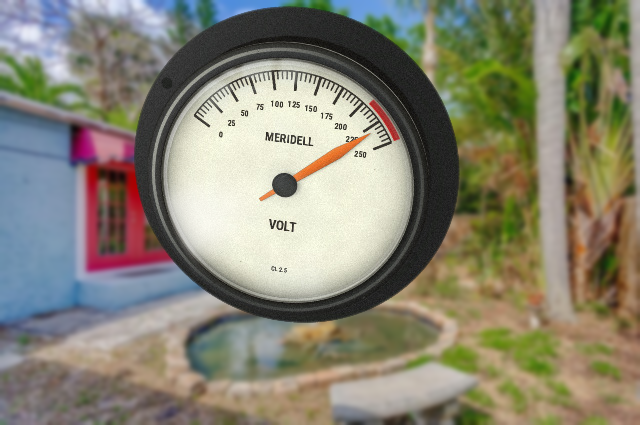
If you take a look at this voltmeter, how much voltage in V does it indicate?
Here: 230 V
